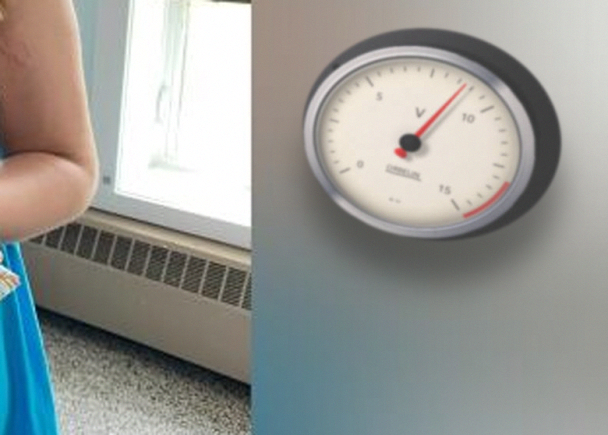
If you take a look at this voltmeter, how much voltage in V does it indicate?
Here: 8.75 V
